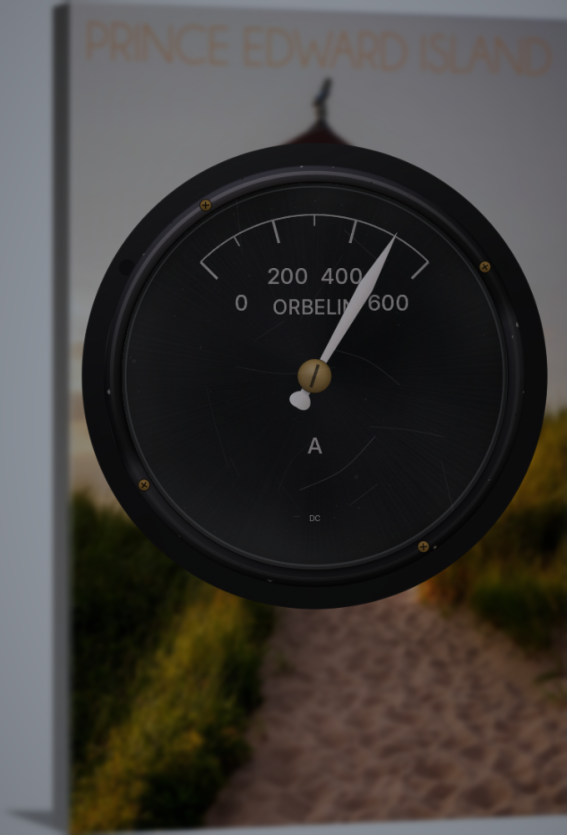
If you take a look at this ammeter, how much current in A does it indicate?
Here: 500 A
